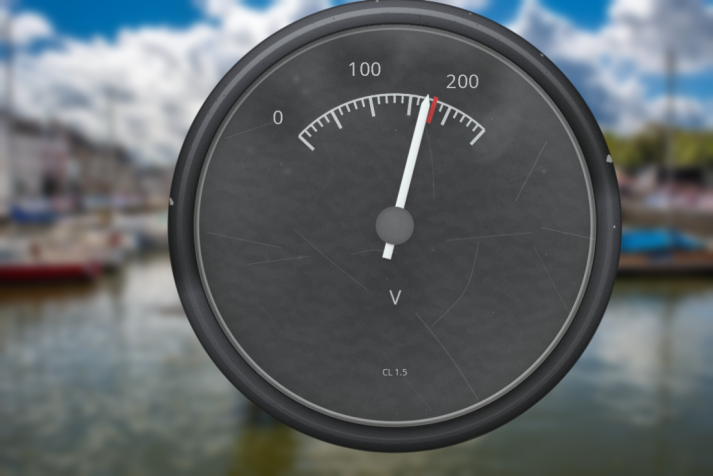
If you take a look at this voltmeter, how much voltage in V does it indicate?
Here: 170 V
